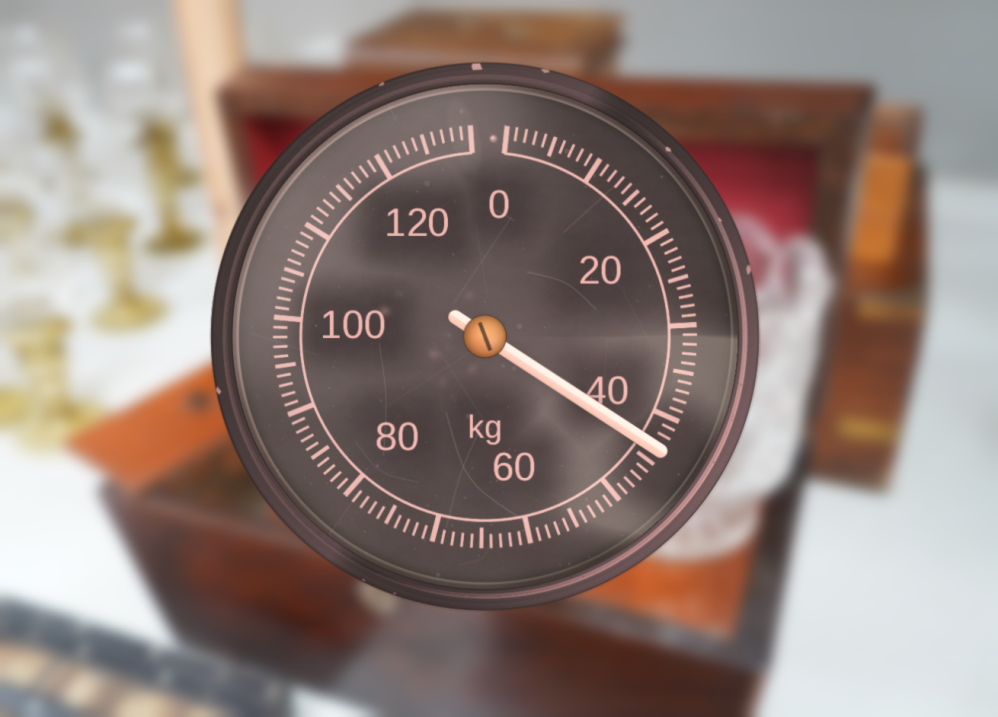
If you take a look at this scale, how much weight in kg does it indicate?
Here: 43.5 kg
